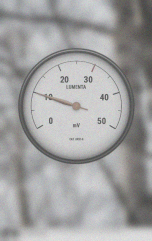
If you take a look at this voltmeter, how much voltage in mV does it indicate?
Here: 10 mV
